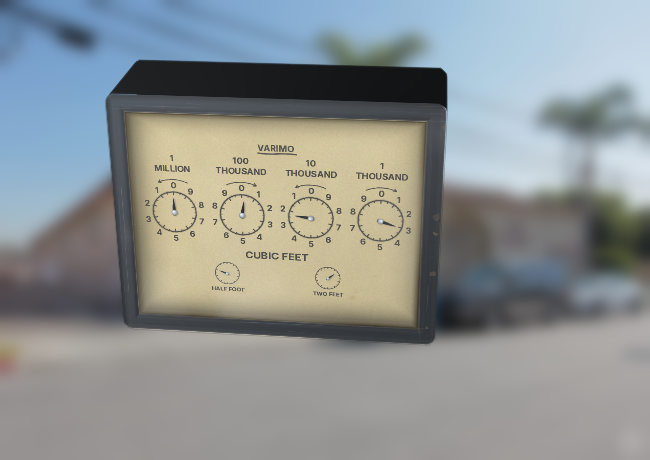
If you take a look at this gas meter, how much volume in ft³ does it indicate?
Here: 2300 ft³
